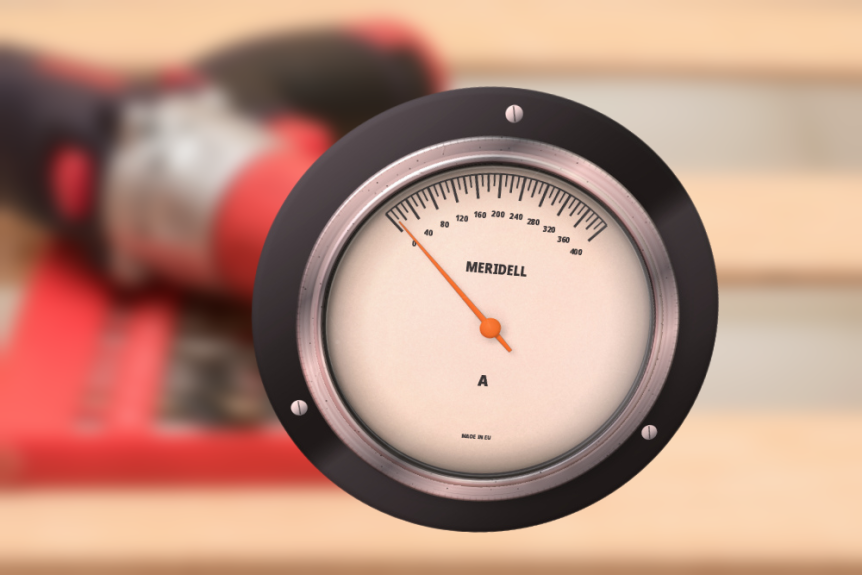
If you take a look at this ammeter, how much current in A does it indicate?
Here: 10 A
